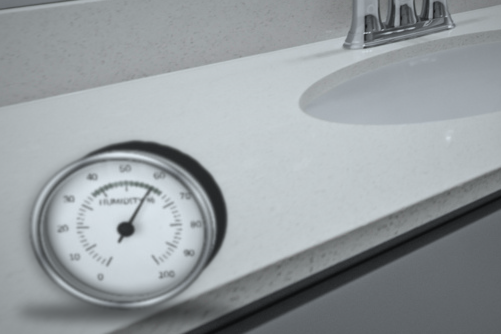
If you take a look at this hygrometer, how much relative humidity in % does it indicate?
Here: 60 %
